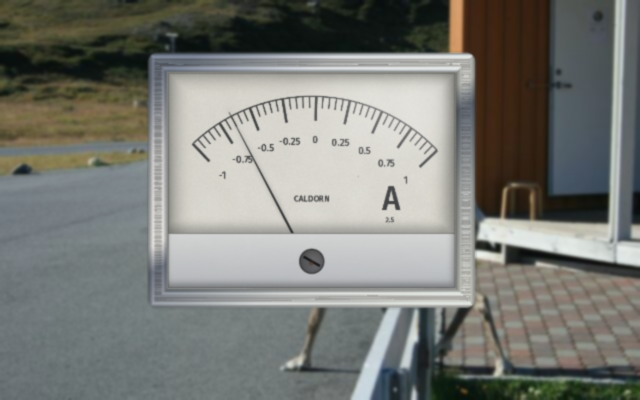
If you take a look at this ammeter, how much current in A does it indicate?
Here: -0.65 A
